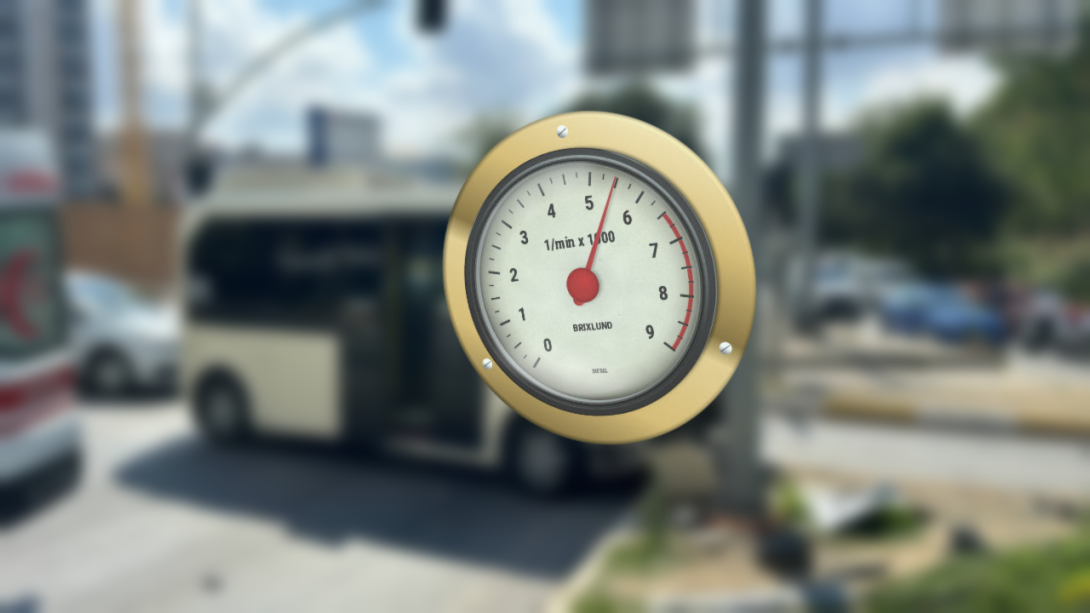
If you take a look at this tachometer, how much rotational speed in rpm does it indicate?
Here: 5500 rpm
